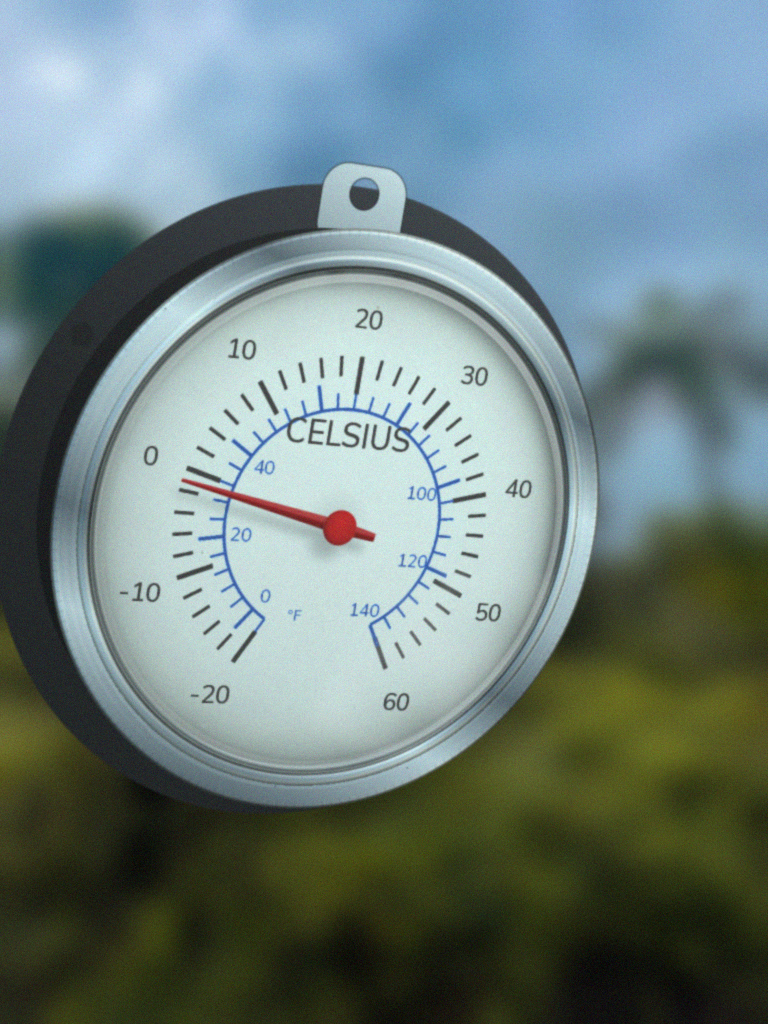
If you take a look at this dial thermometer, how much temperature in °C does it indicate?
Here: -1 °C
